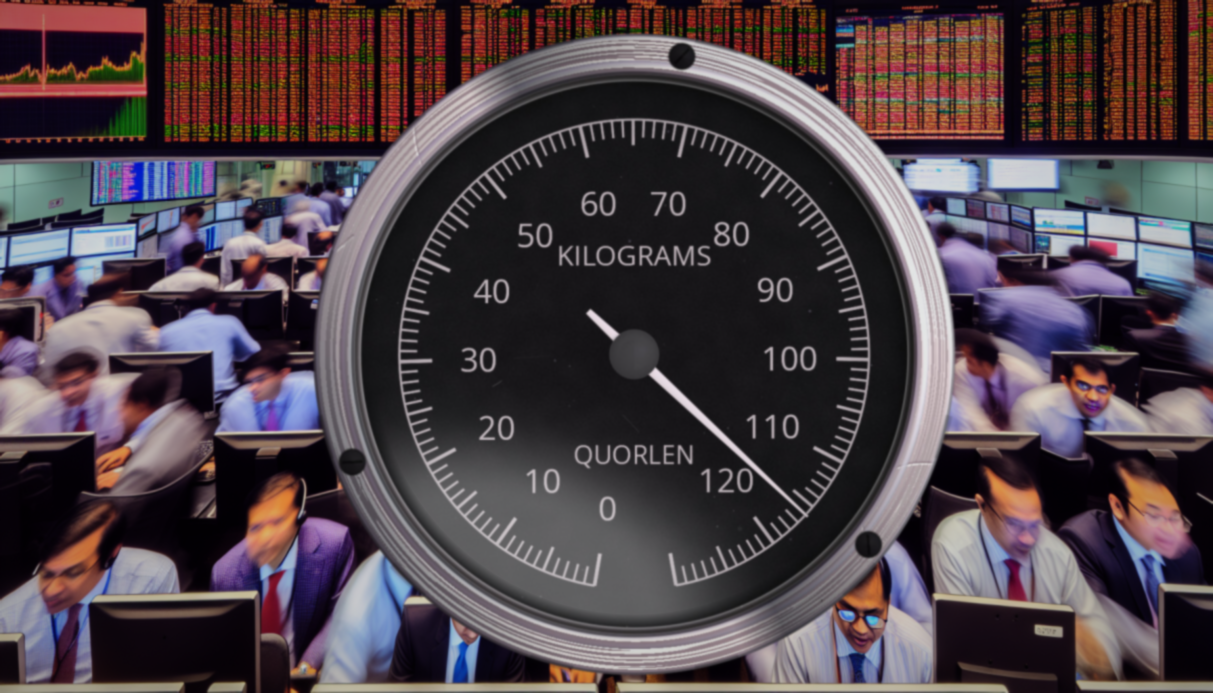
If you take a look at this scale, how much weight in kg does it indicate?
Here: 116 kg
